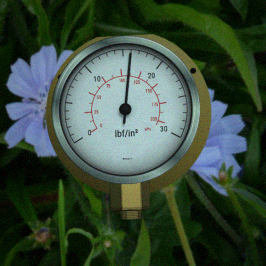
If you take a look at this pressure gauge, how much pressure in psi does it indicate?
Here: 16 psi
